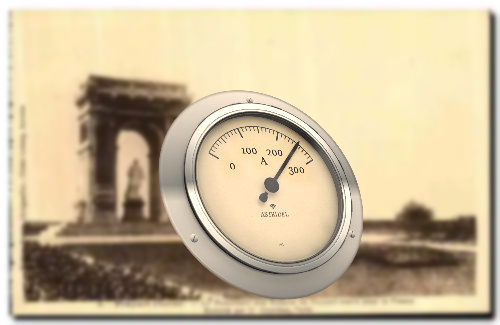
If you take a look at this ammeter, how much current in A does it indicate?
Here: 250 A
